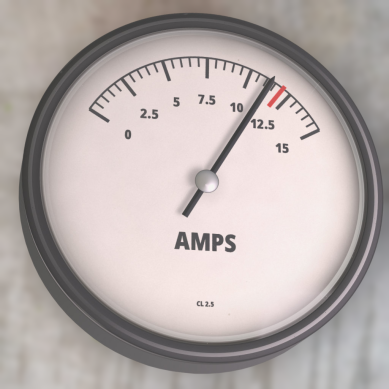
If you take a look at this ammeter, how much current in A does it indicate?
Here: 11.25 A
